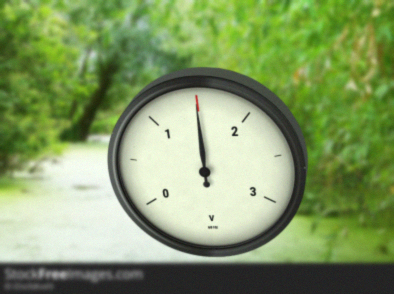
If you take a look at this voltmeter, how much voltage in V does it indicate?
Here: 1.5 V
